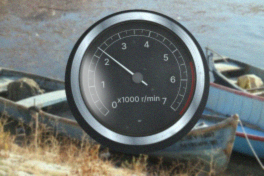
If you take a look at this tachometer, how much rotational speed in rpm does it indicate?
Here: 2250 rpm
